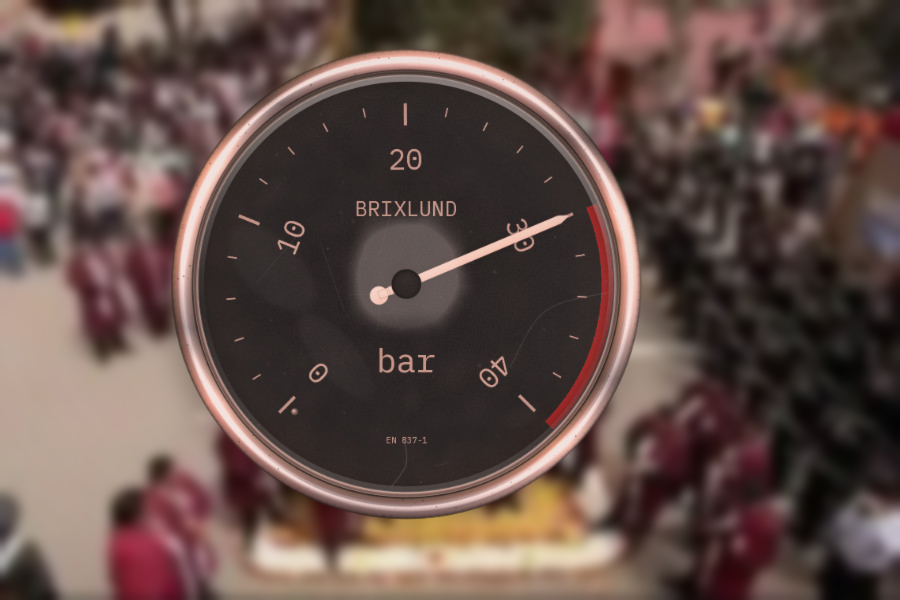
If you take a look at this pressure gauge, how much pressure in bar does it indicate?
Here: 30 bar
